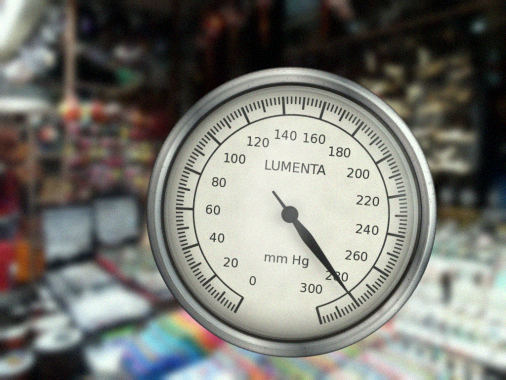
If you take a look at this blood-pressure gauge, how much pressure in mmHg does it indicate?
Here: 280 mmHg
